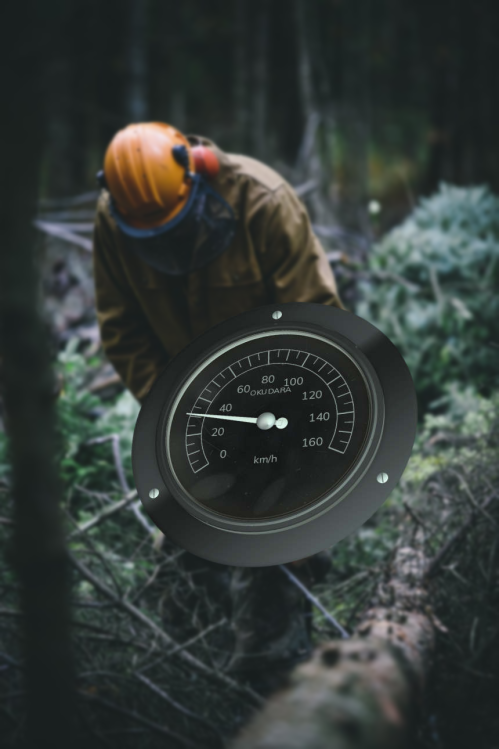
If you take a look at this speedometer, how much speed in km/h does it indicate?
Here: 30 km/h
